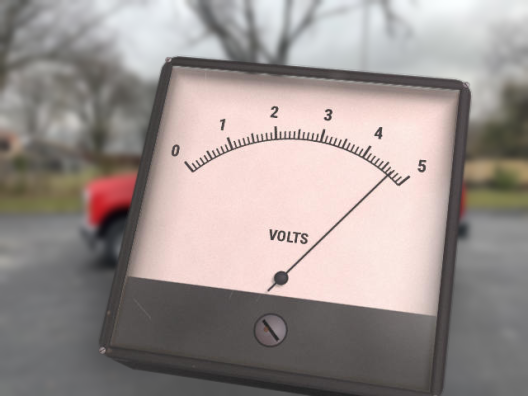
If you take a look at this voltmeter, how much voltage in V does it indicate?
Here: 4.7 V
